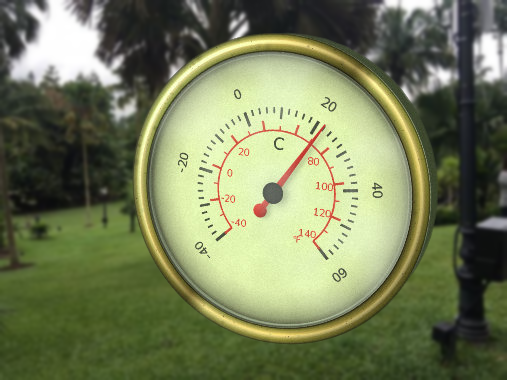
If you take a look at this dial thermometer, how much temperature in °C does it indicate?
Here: 22 °C
